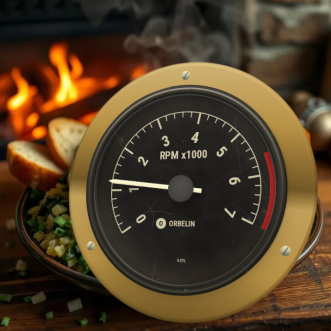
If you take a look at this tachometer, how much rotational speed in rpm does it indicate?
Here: 1200 rpm
